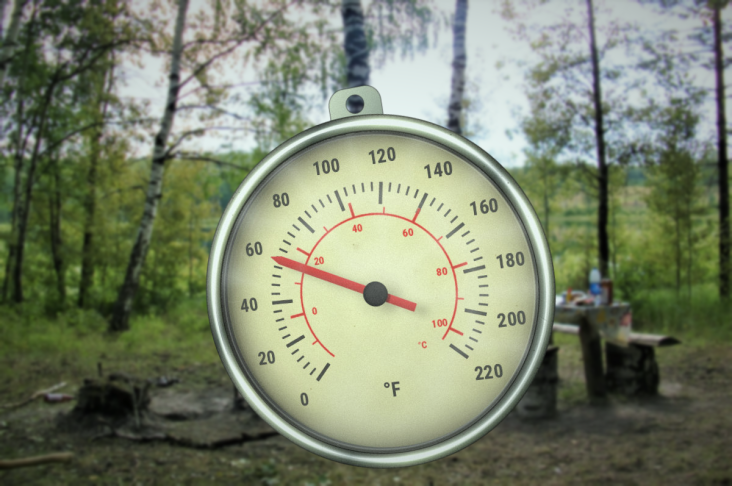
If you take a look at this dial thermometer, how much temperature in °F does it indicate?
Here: 60 °F
